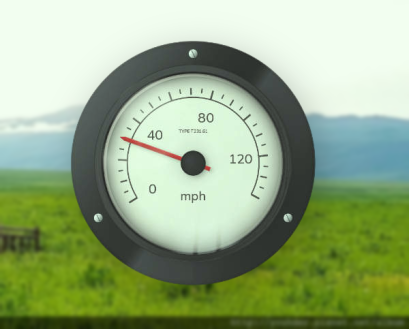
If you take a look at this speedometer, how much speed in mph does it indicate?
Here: 30 mph
